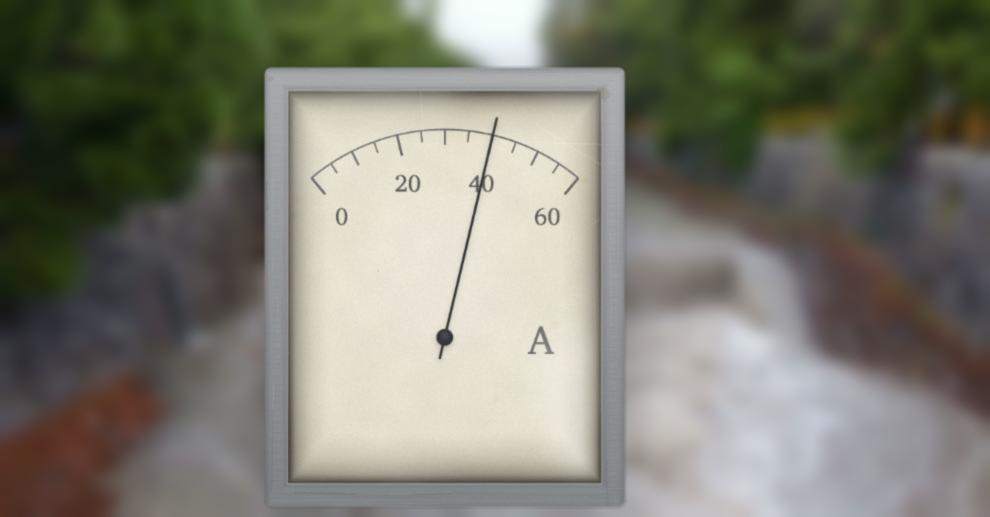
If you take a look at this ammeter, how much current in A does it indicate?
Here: 40 A
